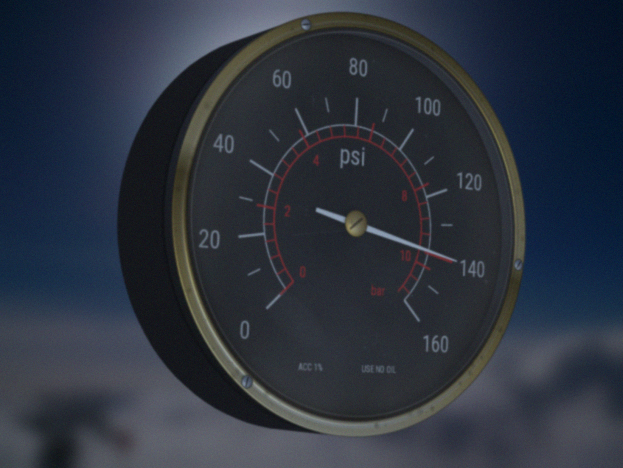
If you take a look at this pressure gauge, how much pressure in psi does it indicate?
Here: 140 psi
